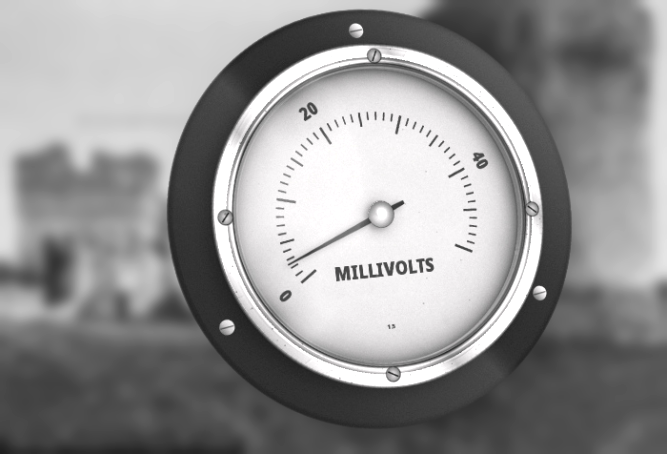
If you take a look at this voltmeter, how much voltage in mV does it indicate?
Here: 2.5 mV
